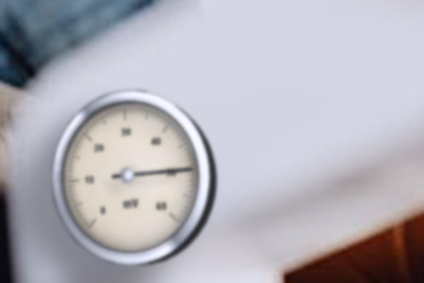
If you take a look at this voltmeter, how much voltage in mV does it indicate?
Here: 50 mV
